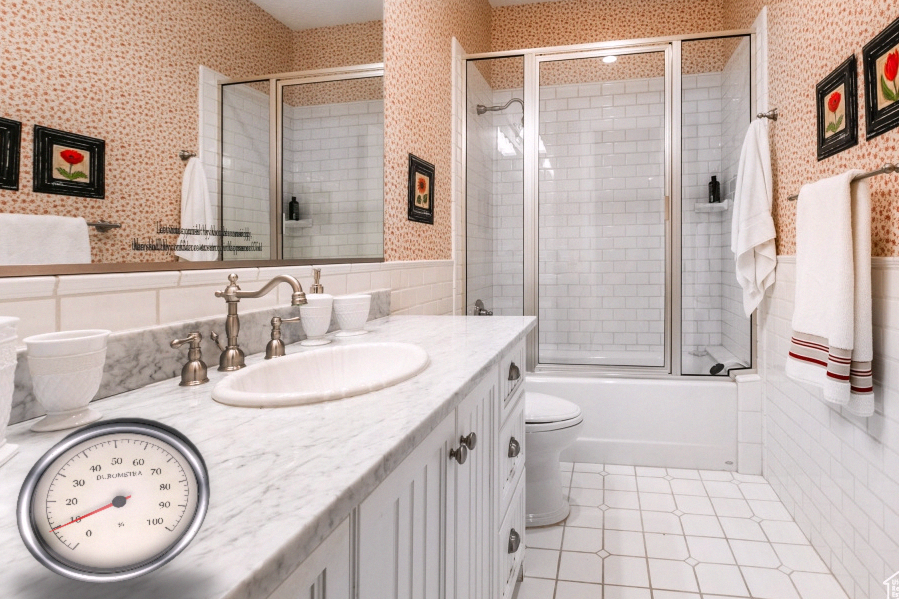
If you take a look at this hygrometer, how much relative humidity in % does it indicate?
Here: 10 %
